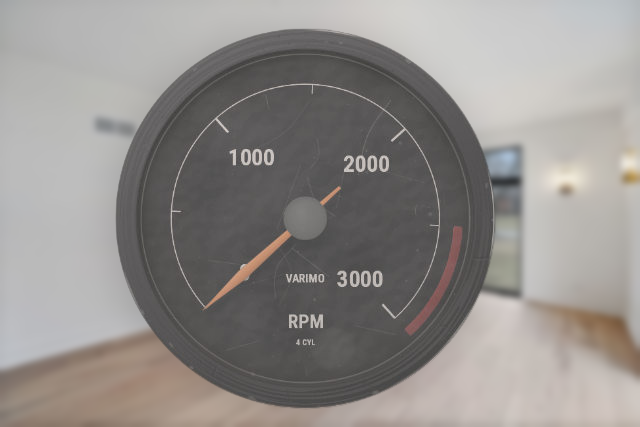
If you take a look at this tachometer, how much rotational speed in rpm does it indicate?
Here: 0 rpm
